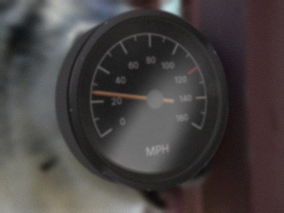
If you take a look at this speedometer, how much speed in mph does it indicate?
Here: 25 mph
